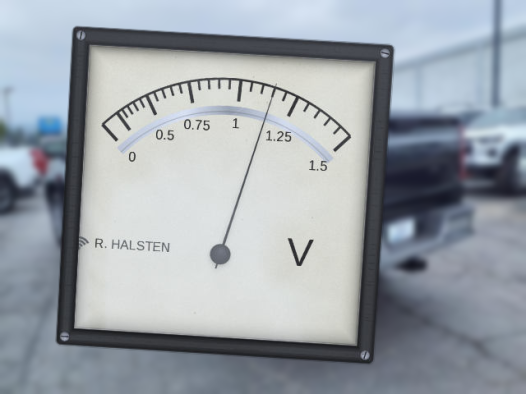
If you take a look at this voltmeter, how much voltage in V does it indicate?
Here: 1.15 V
